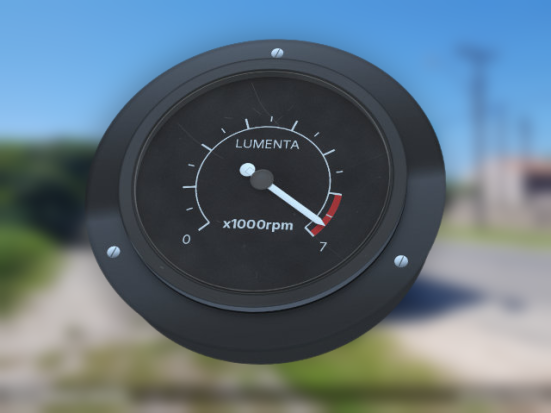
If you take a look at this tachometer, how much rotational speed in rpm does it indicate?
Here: 6750 rpm
